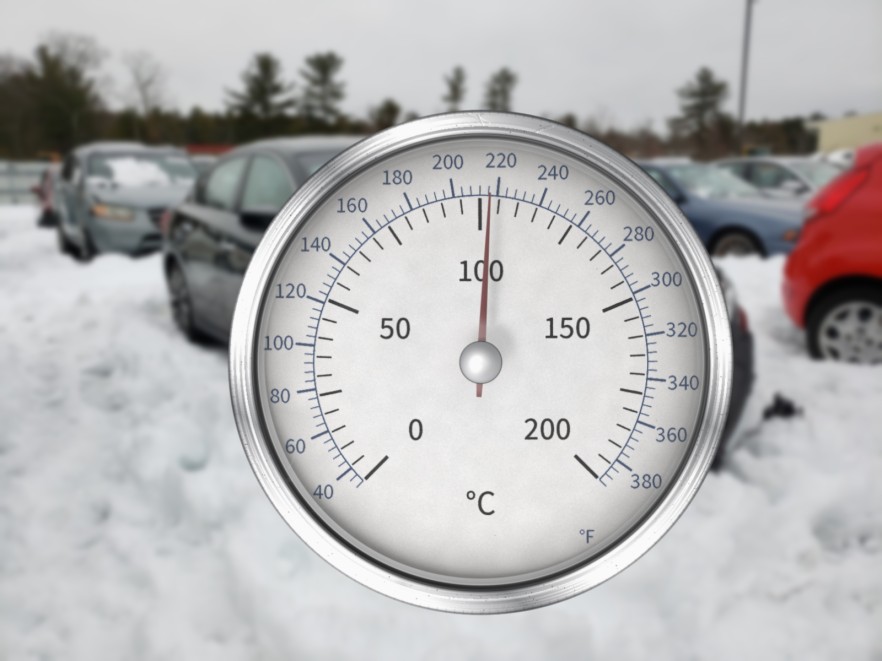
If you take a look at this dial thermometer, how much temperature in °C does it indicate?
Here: 102.5 °C
